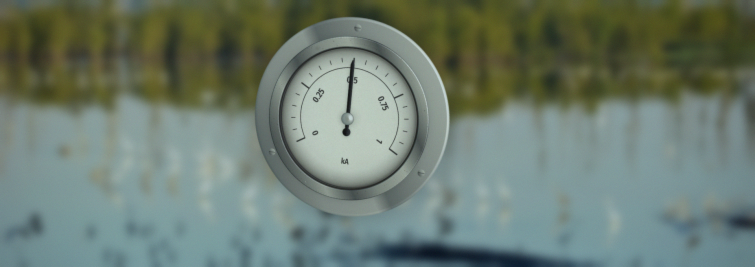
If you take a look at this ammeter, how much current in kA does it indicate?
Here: 0.5 kA
